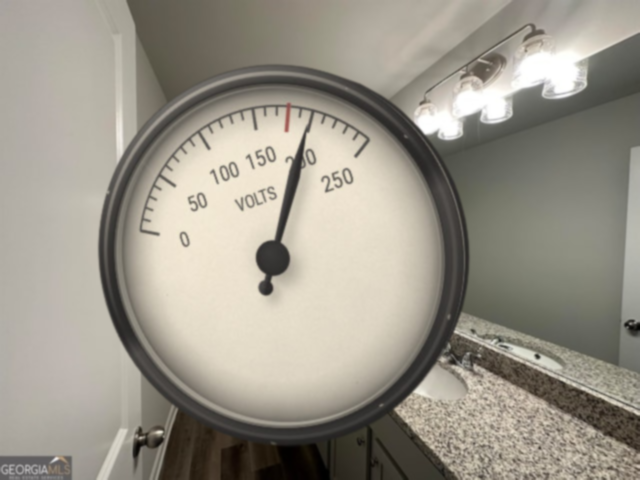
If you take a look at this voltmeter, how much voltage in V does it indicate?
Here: 200 V
